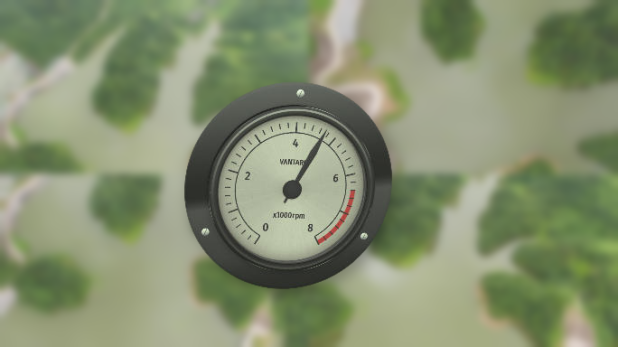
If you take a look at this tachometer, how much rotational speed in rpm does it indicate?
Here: 4700 rpm
